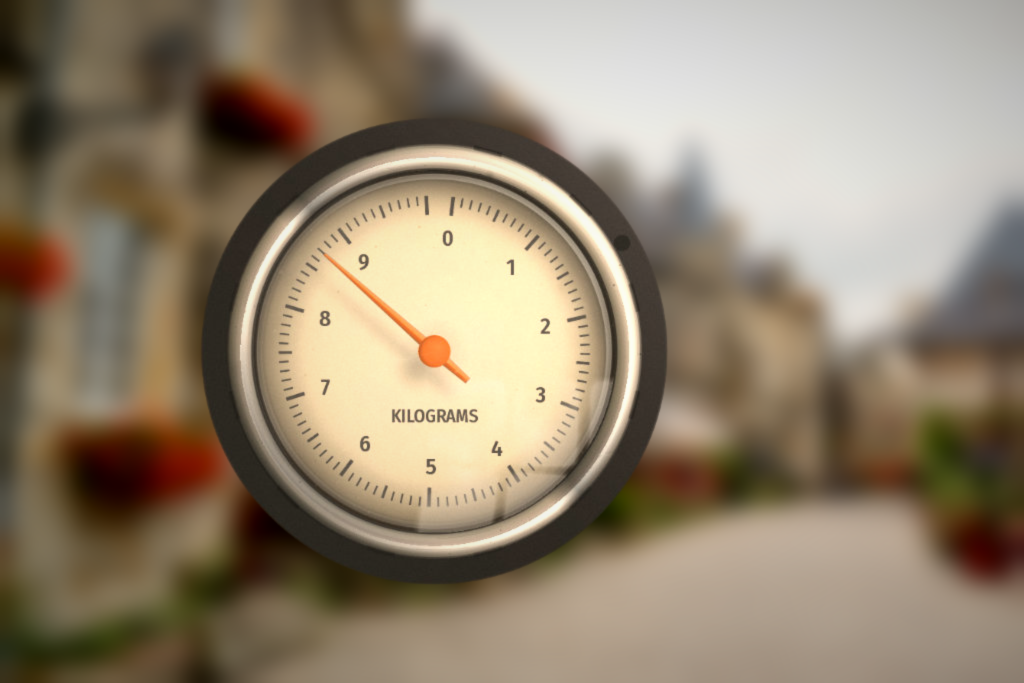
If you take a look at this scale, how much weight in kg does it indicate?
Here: 8.7 kg
